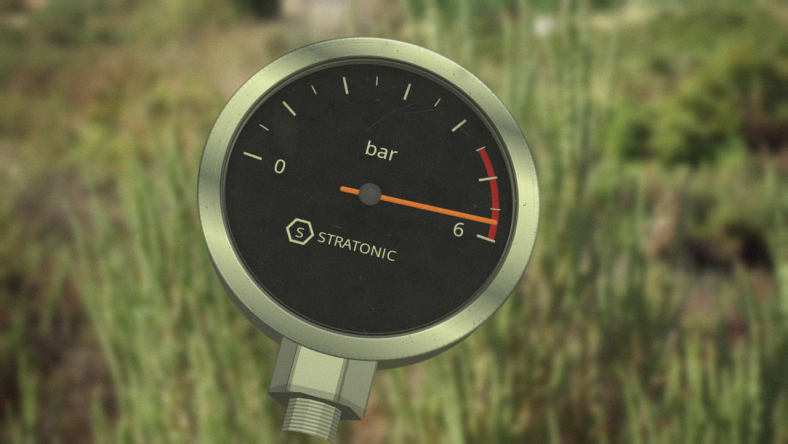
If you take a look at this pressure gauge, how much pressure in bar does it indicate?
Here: 5.75 bar
